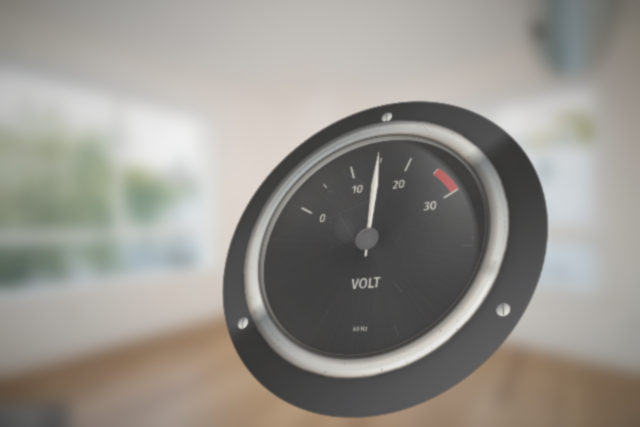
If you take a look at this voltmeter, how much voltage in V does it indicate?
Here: 15 V
